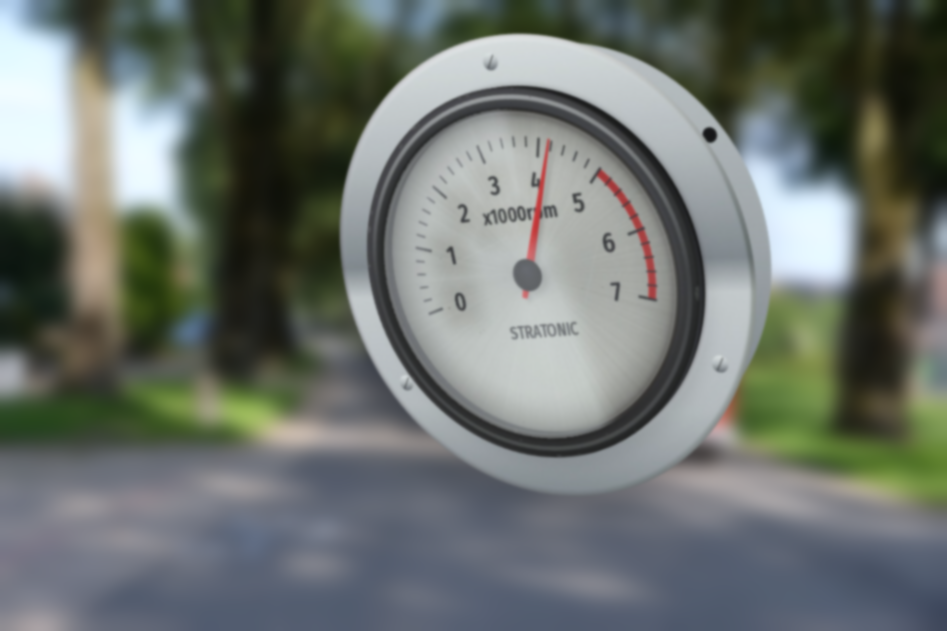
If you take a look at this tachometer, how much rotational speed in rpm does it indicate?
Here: 4200 rpm
